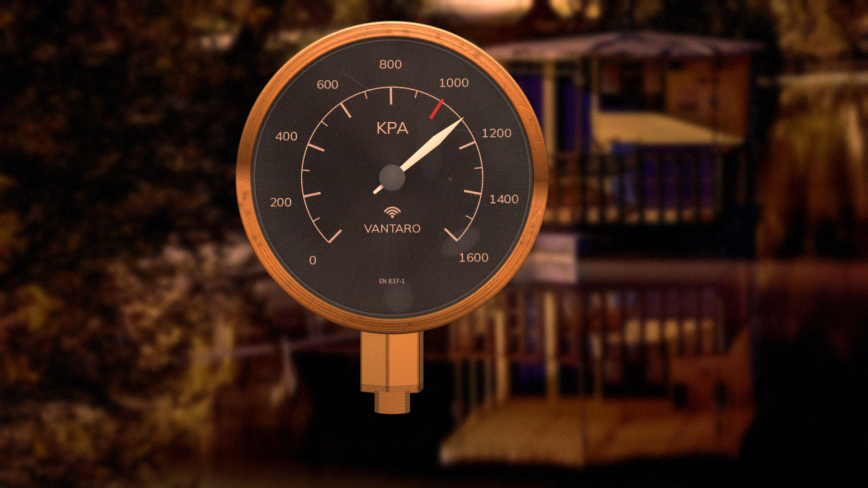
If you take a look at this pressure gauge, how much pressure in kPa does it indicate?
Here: 1100 kPa
